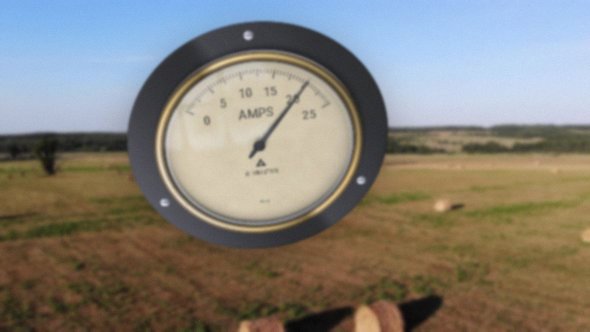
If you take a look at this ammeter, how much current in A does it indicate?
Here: 20 A
